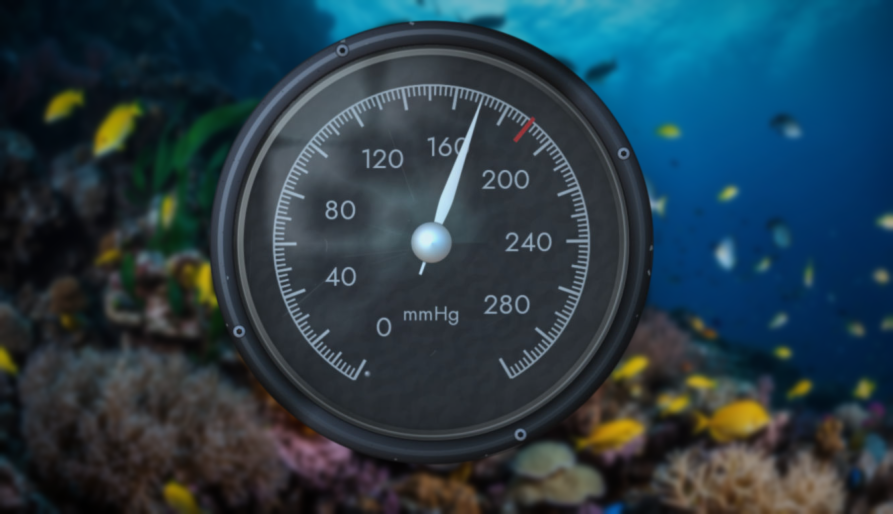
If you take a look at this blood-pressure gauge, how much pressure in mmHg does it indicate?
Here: 170 mmHg
